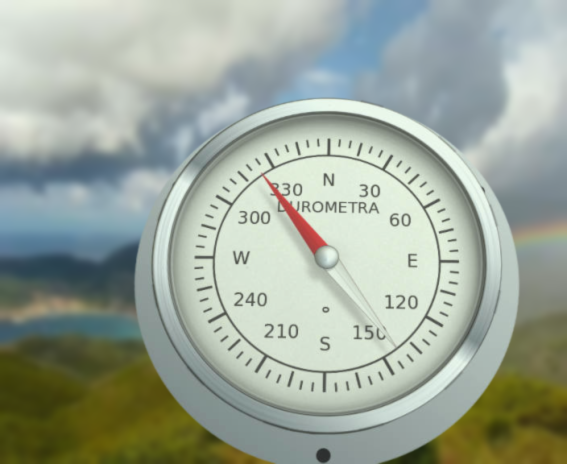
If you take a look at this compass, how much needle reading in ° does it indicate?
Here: 322.5 °
